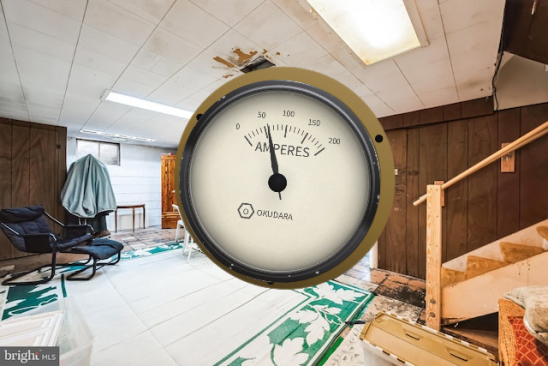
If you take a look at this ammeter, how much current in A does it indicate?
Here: 60 A
